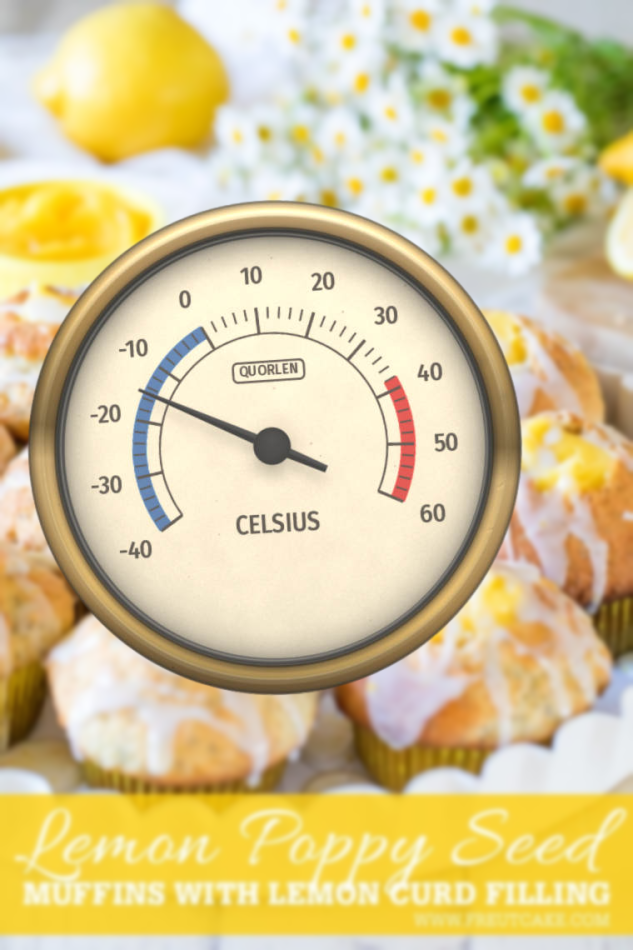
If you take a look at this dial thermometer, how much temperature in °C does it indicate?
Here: -15 °C
